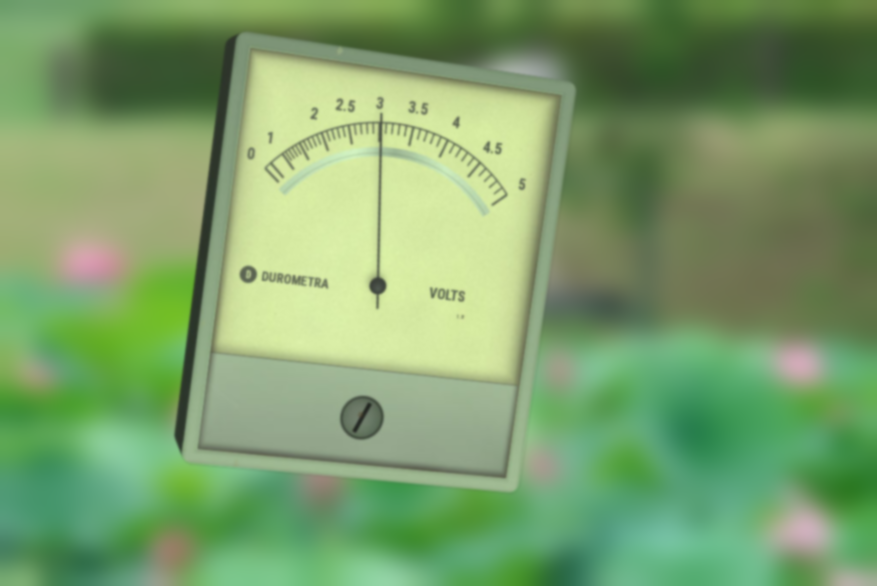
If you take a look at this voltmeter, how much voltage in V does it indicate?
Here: 3 V
